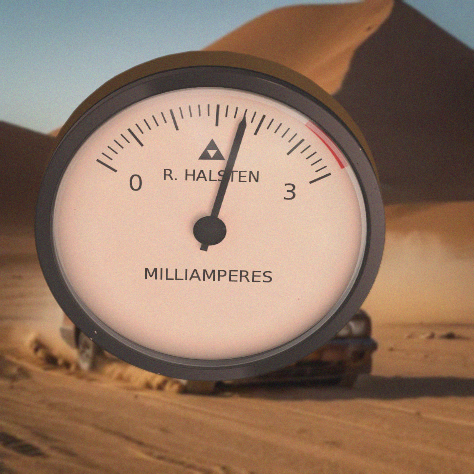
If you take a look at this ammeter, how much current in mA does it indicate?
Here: 1.8 mA
